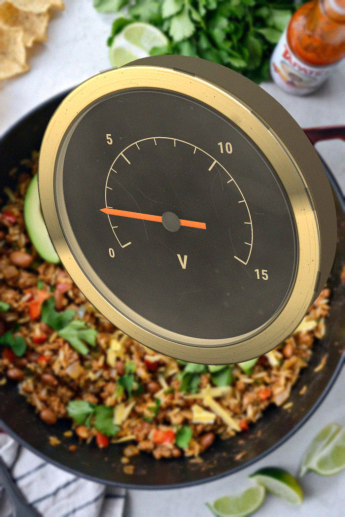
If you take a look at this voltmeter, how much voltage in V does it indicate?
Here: 2 V
